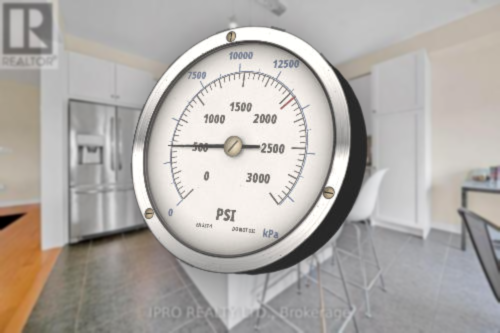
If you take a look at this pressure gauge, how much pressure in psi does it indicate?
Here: 500 psi
